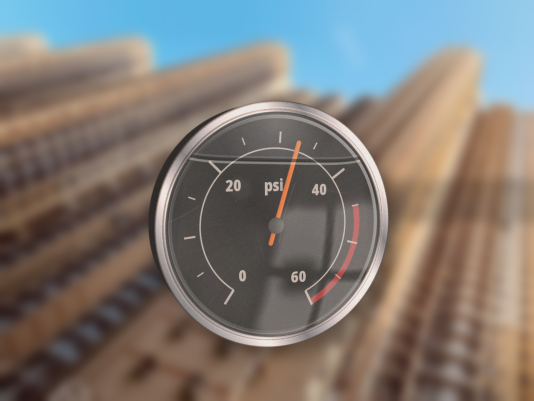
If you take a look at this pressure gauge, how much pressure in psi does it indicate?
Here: 32.5 psi
